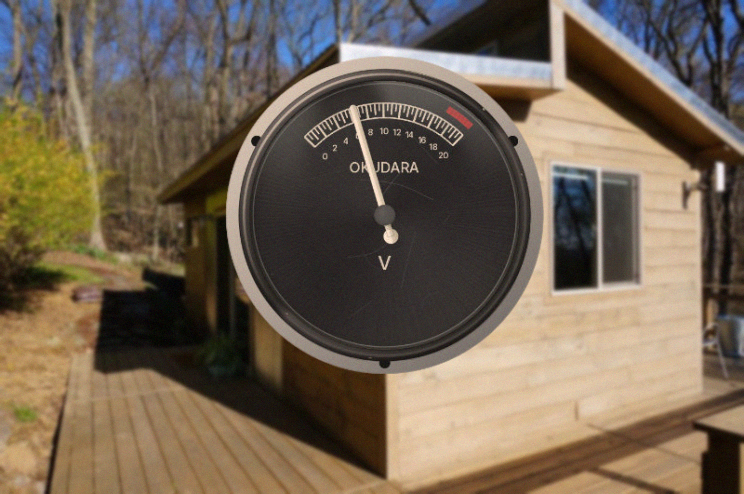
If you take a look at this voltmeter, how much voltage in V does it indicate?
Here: 6.5 V
